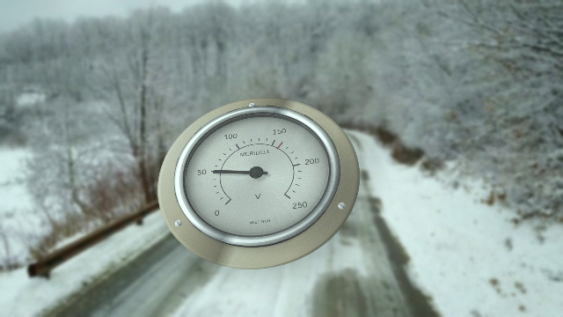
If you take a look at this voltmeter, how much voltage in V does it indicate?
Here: 50 V
